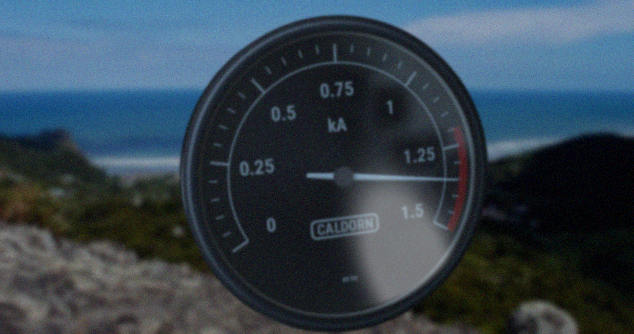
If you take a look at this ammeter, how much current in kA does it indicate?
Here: 1.35 kA
